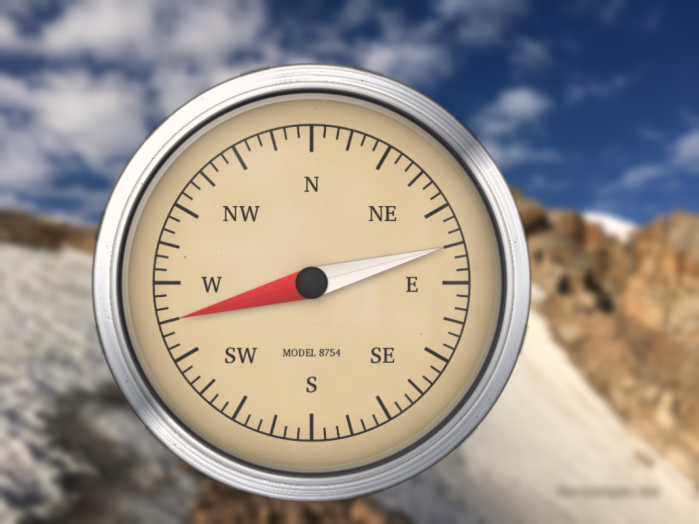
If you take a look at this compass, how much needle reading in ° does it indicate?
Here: 255 °
